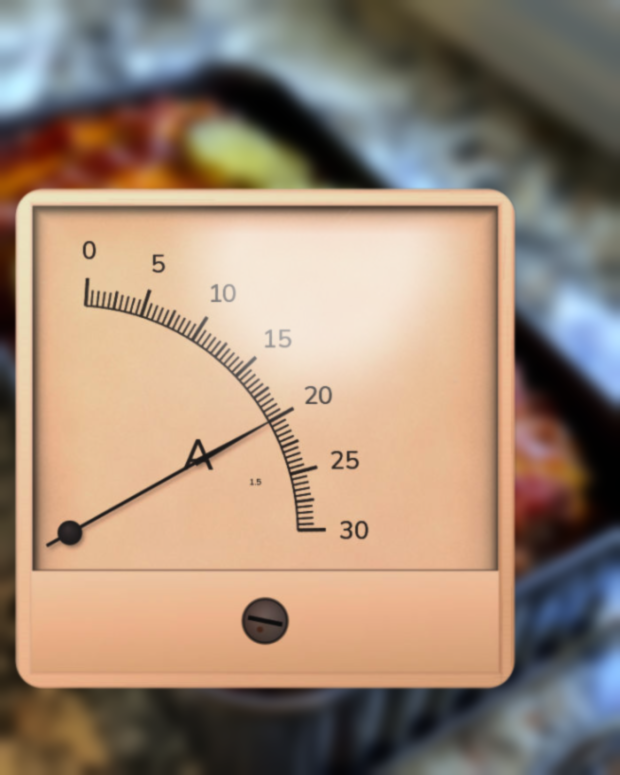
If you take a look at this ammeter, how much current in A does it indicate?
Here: 20 A
